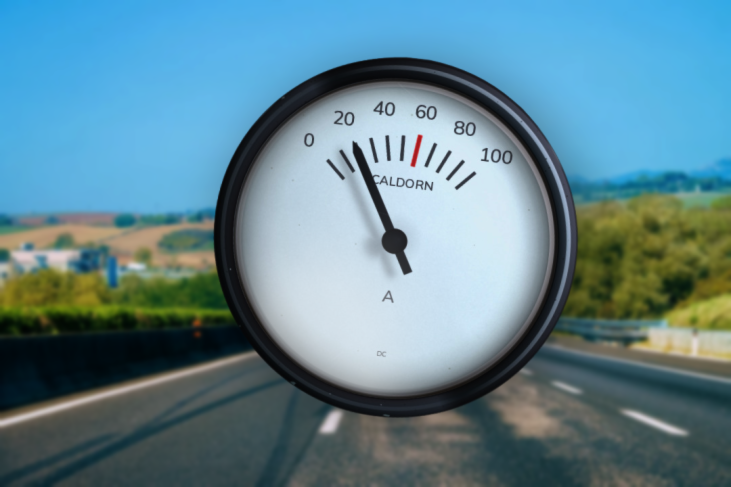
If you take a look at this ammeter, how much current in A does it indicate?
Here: 20 A
